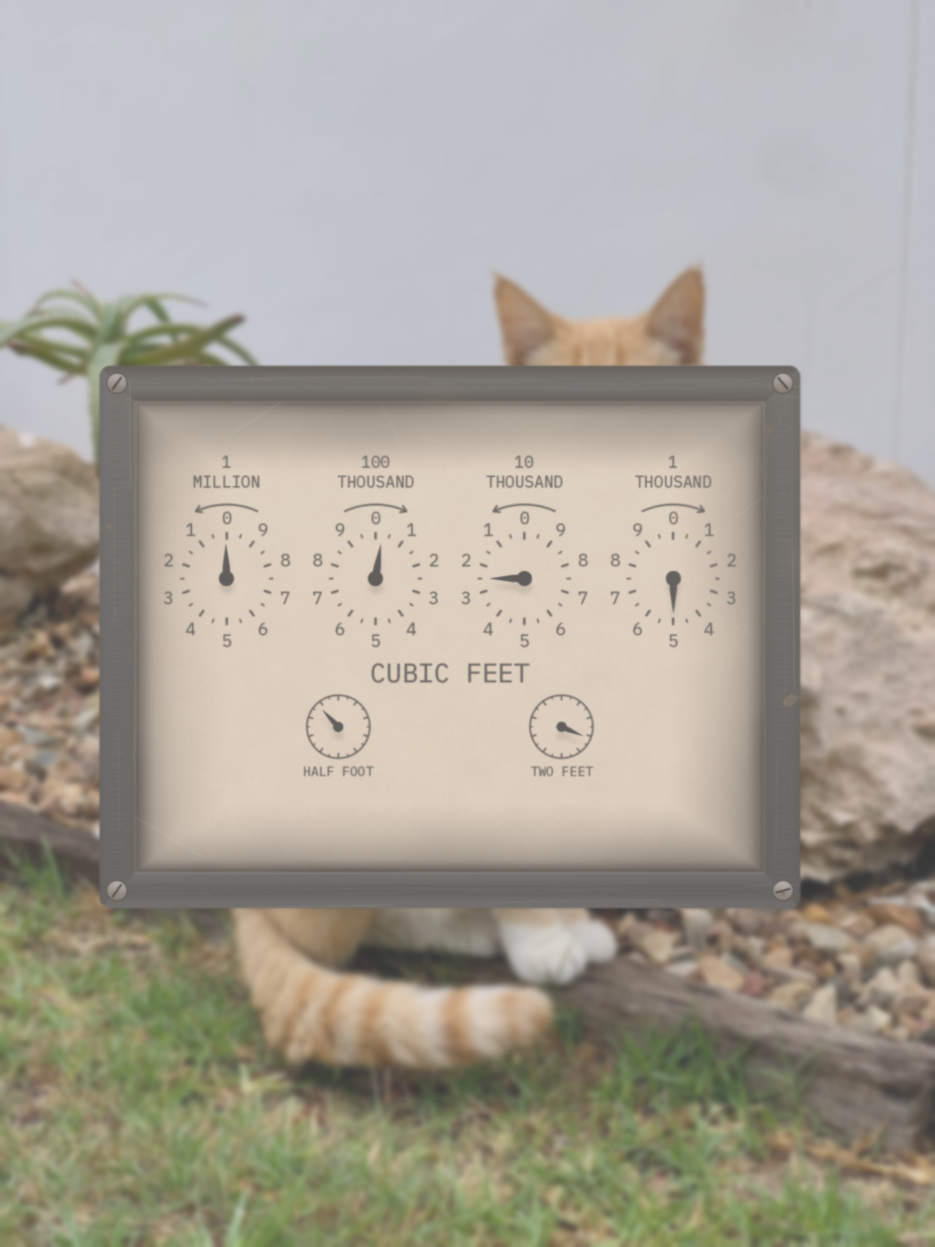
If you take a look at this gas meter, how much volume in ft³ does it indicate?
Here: 2500 ft³
